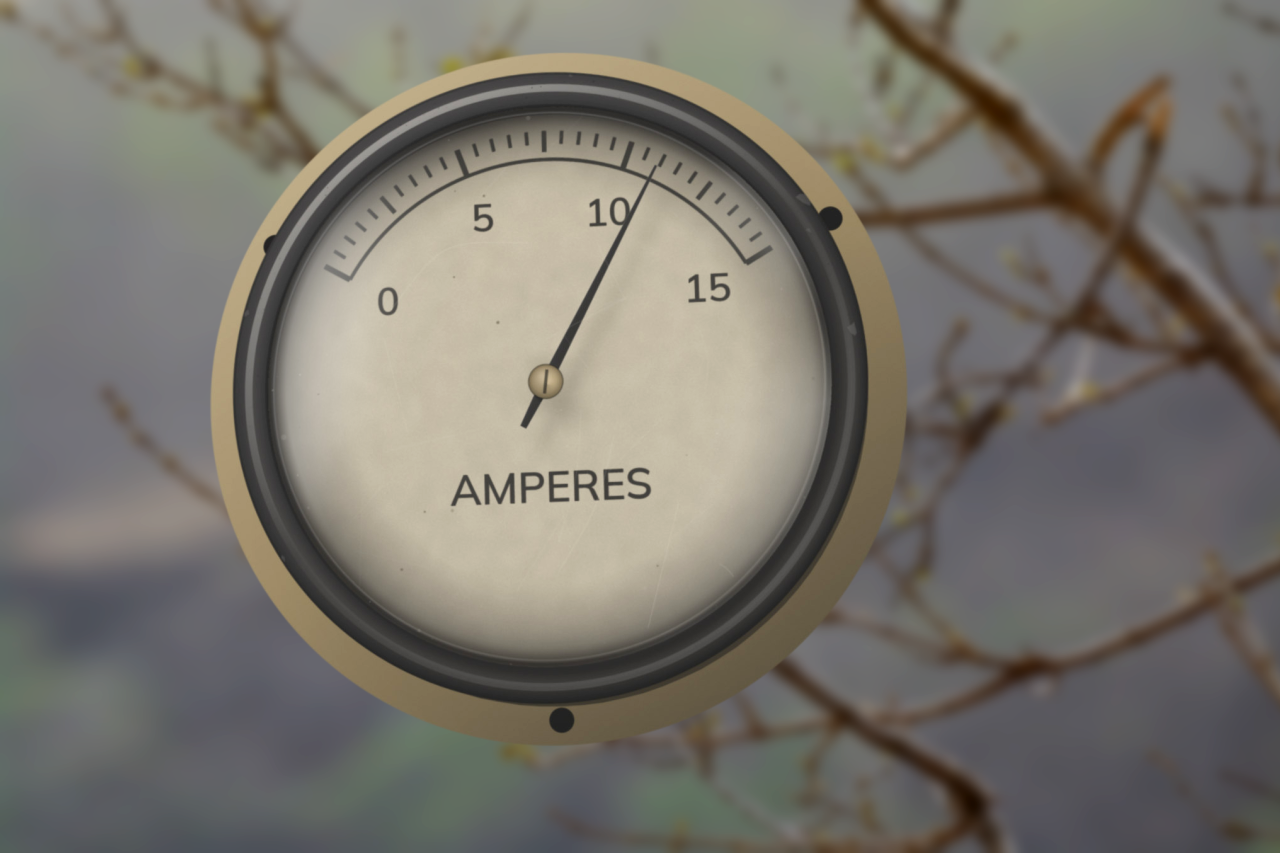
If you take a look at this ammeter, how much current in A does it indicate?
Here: 11 A
